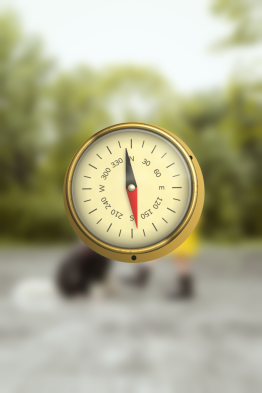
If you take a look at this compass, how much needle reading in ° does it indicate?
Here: 172.5 °
